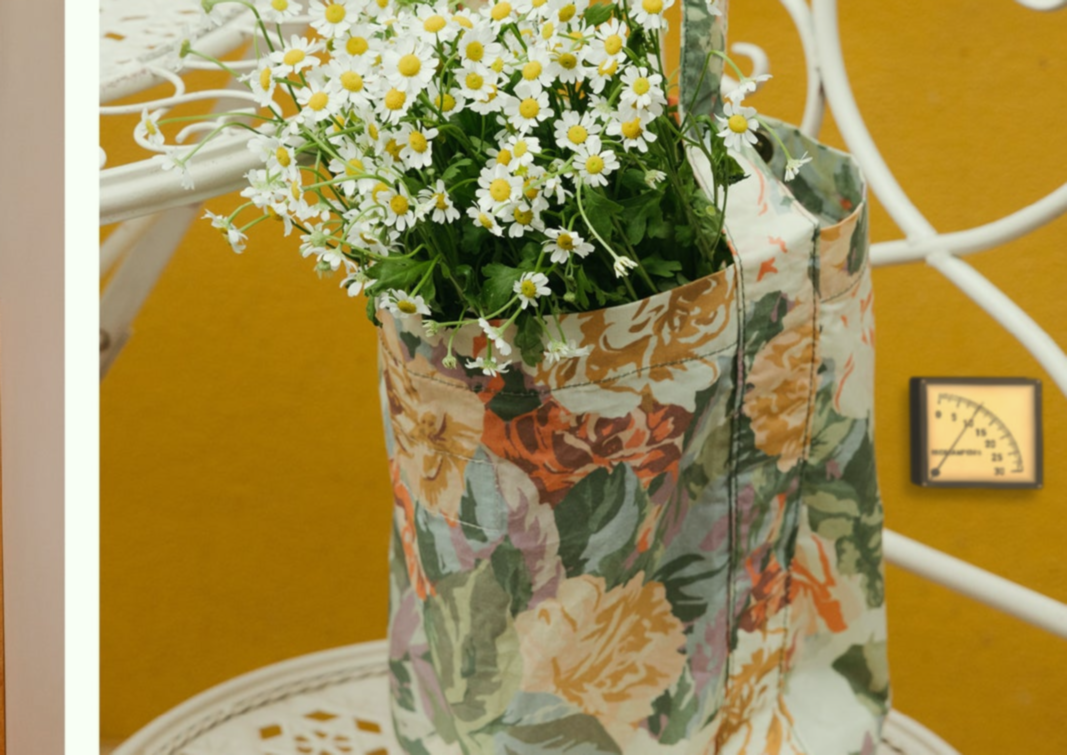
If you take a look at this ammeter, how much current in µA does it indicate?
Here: 10 µA
